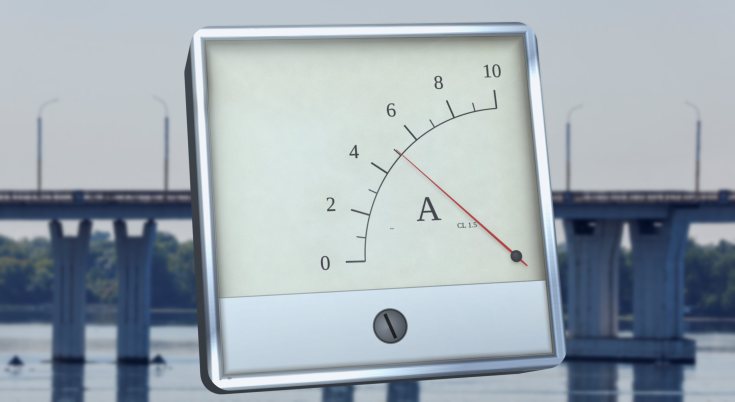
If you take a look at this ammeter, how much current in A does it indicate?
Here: 5 A
